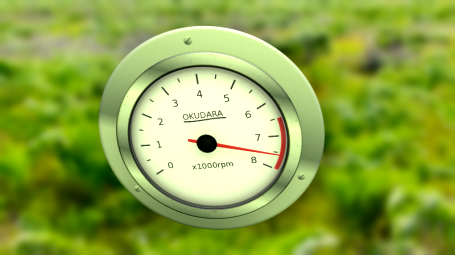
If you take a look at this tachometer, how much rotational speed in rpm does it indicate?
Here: 7500 rpm
